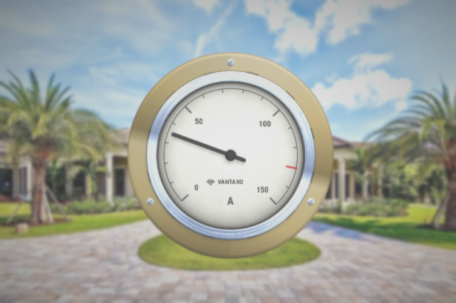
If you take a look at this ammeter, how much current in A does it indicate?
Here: 35 A
